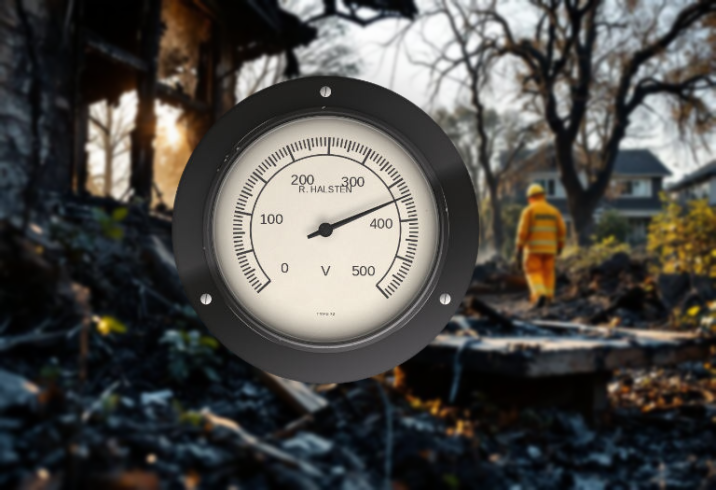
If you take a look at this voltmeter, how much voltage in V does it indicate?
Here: 370 V
